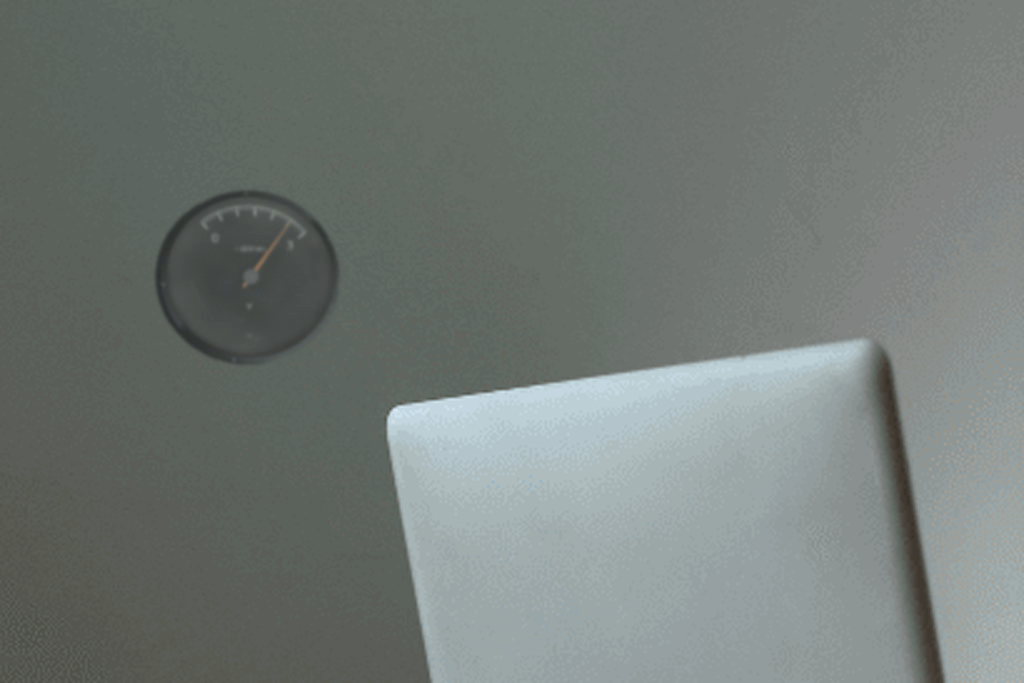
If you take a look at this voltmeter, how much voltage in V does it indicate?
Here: 2.5 V
